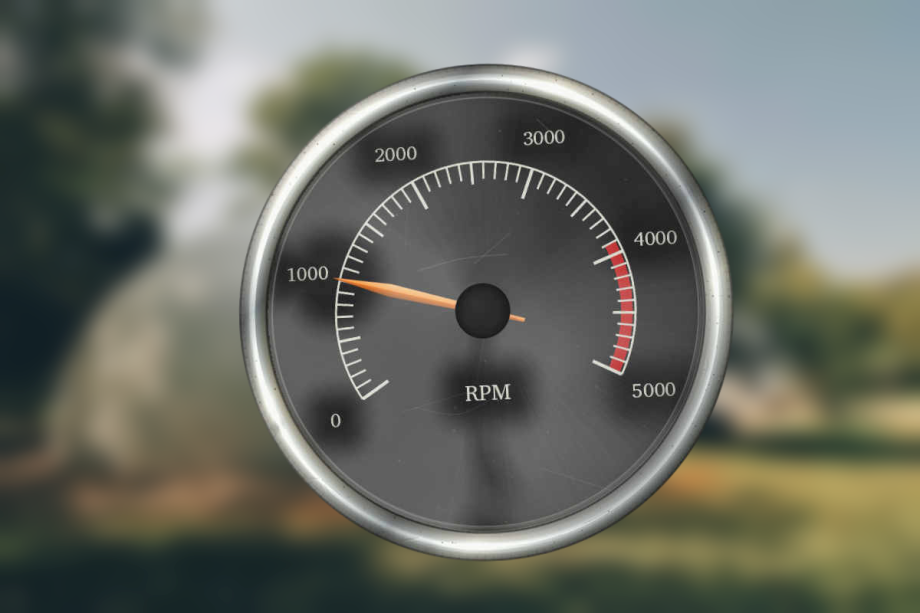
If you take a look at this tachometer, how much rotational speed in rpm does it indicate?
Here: 1000 rpm
